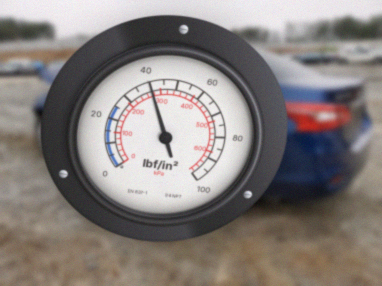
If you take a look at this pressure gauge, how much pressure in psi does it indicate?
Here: 40 psi
